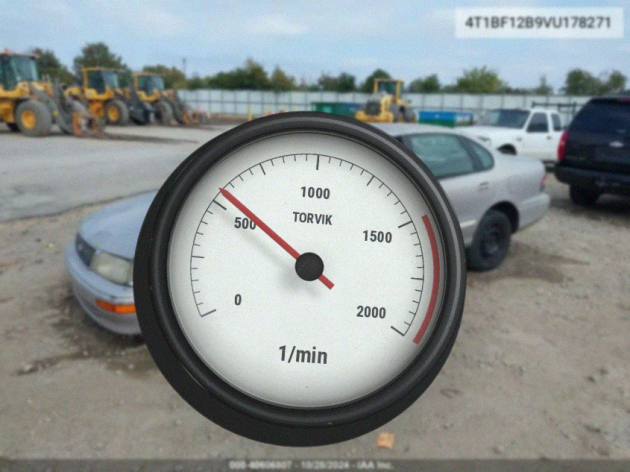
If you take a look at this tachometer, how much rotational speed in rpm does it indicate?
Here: 550 rpm
